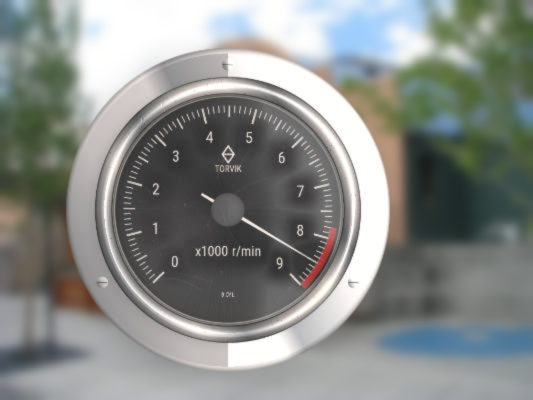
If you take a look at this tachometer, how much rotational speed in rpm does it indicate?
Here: 8500 rpm
